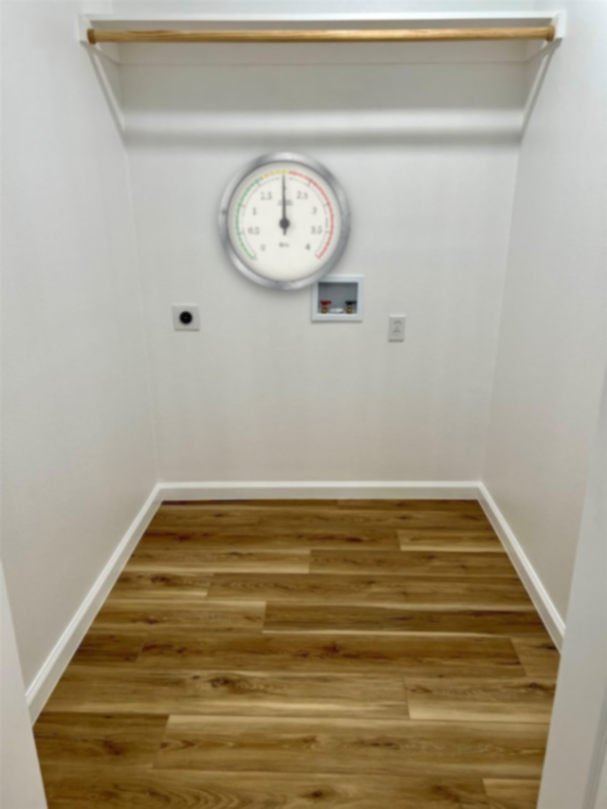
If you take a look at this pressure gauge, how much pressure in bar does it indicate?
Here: 2 bar
